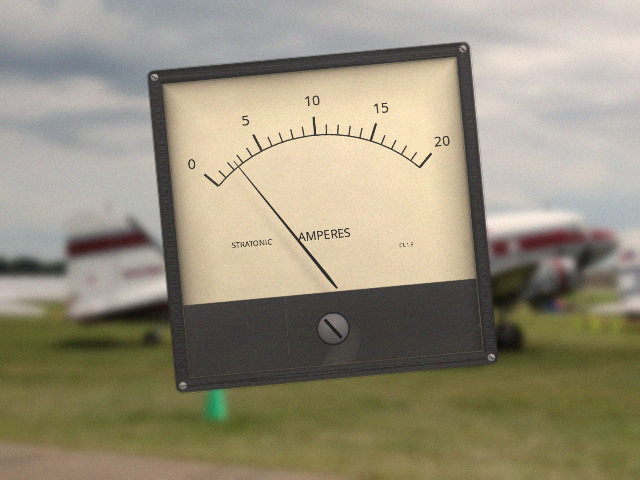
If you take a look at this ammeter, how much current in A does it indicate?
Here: 2.5 A
